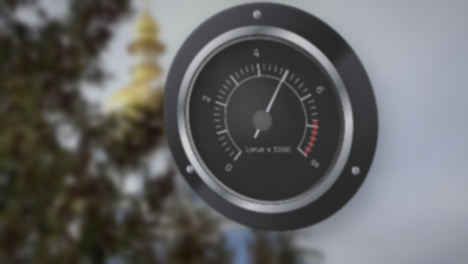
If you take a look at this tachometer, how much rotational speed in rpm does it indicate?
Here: 5000 rpm
